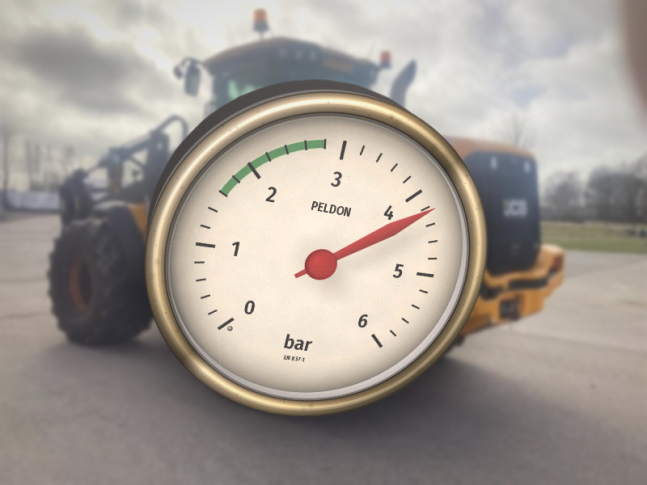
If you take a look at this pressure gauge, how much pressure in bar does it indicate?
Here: 4.2 bar
